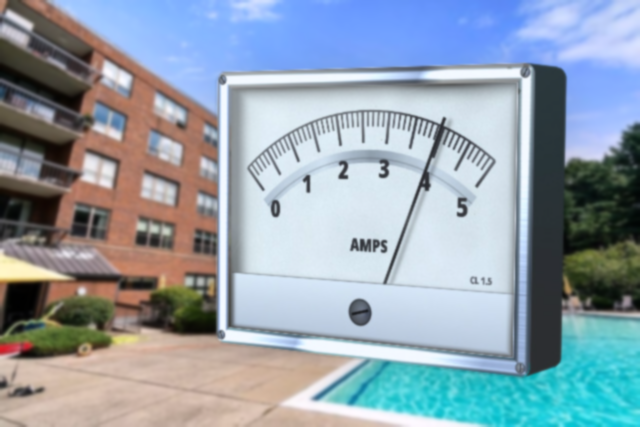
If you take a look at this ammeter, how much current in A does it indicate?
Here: 4 A
